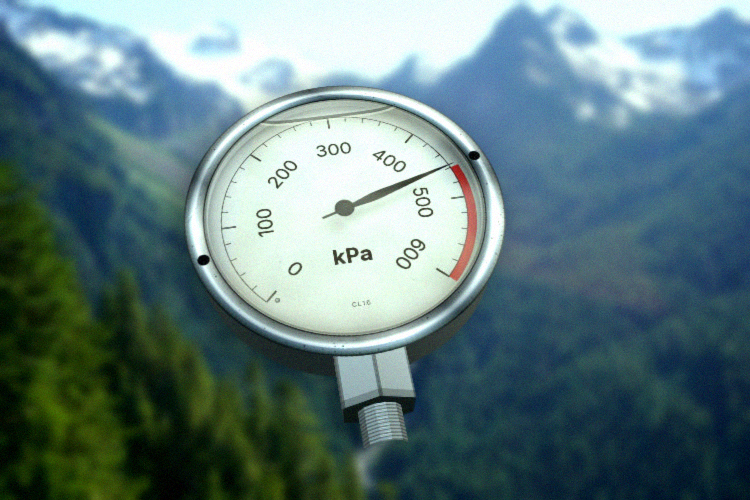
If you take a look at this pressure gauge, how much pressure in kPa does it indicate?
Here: 460 kPa
